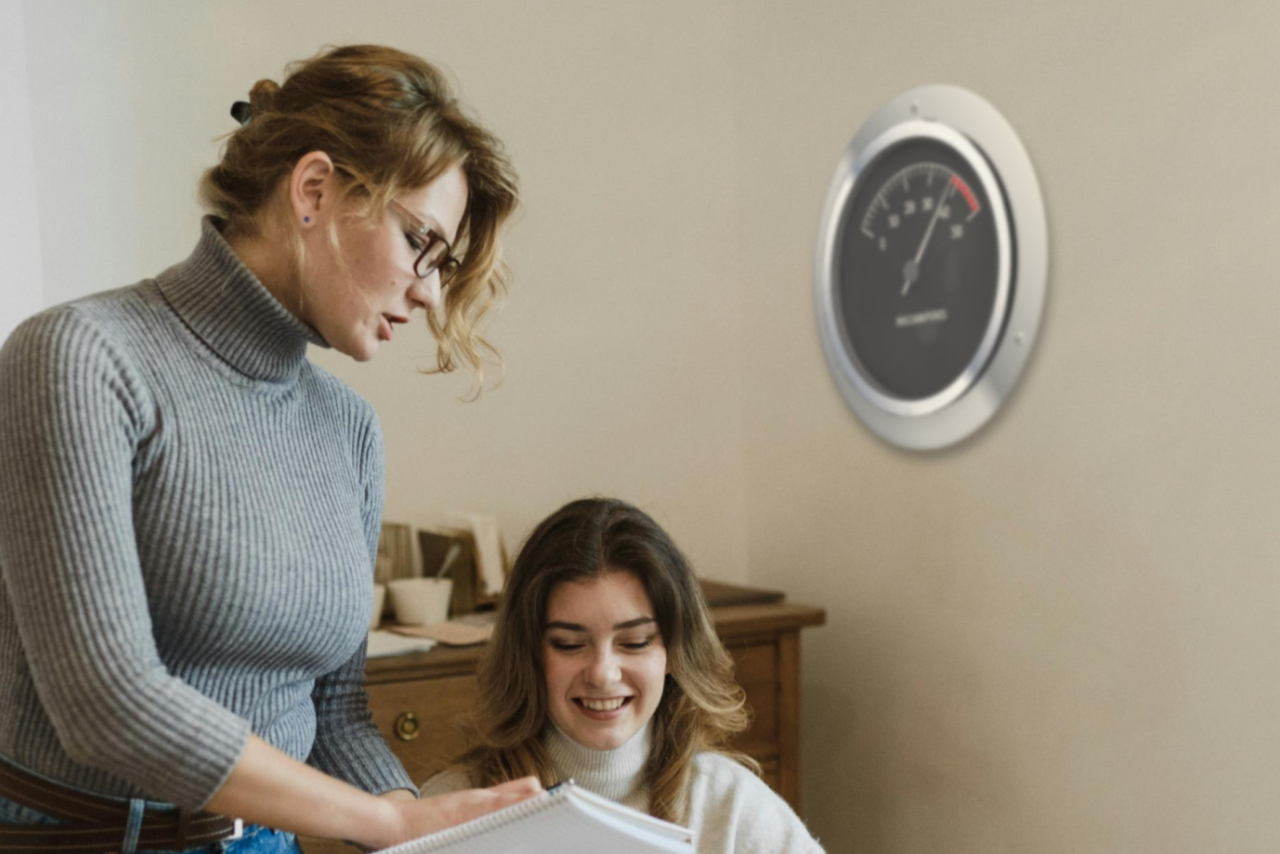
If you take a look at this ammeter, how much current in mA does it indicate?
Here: 40 mA
